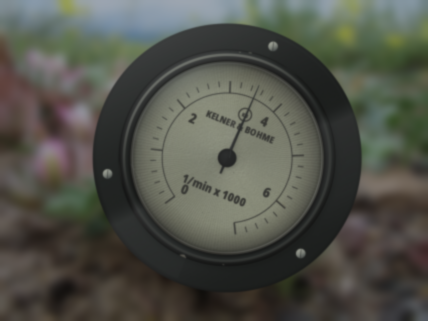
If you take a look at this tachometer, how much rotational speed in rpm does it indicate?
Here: 3500 rpm
